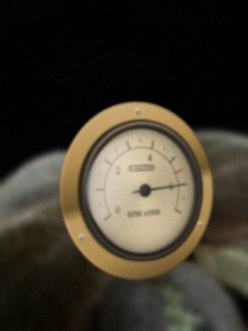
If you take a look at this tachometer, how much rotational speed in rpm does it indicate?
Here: 6000 rpm
